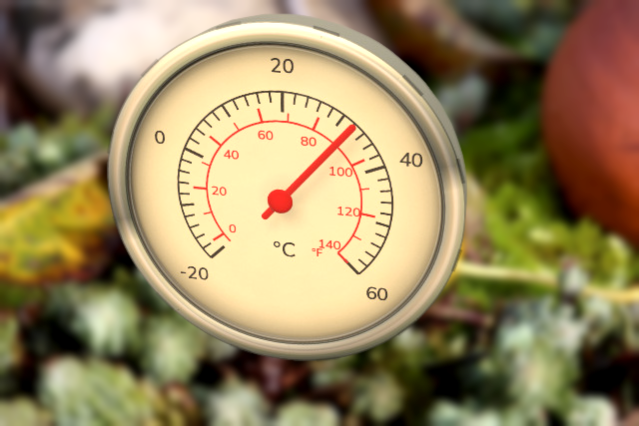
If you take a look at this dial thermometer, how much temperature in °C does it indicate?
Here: 32 °C
